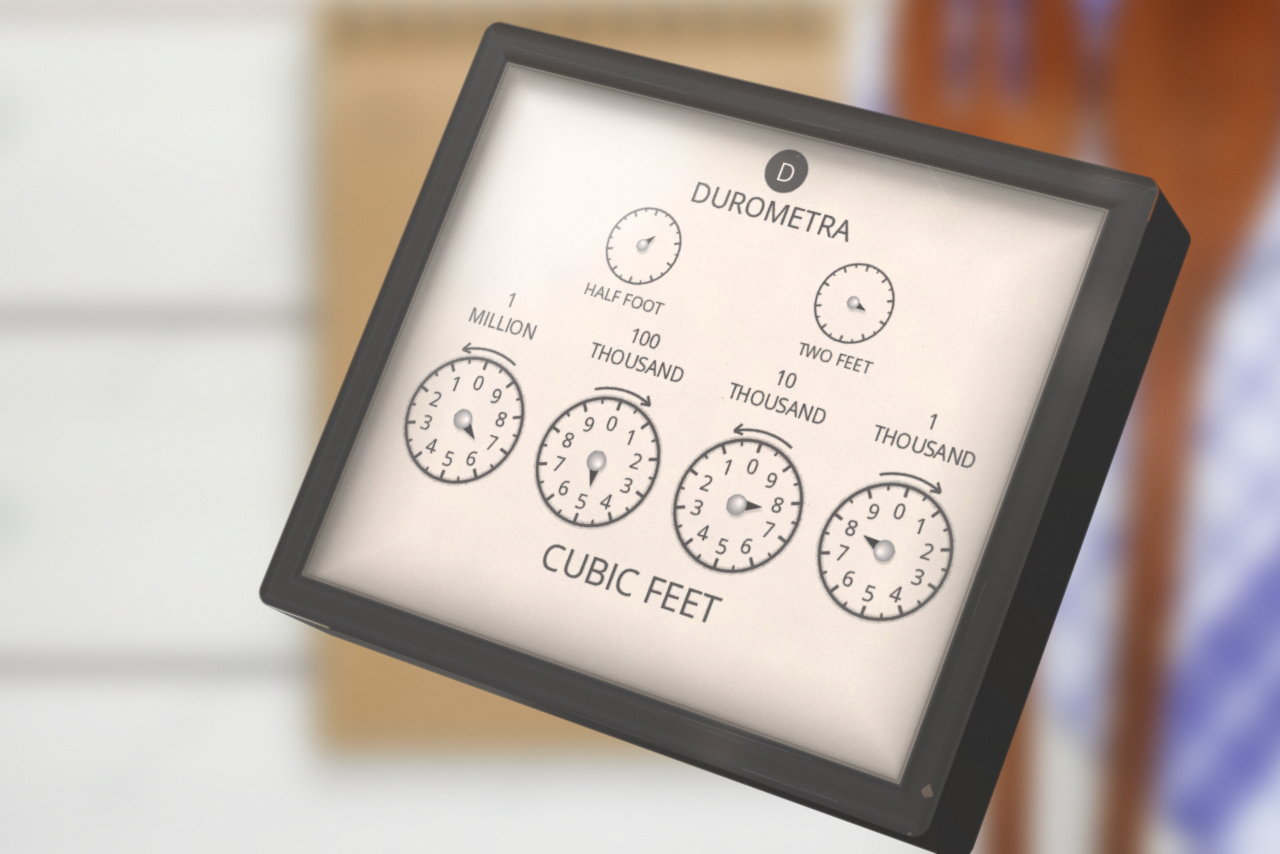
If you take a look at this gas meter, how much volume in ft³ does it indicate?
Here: 647800 ft³
